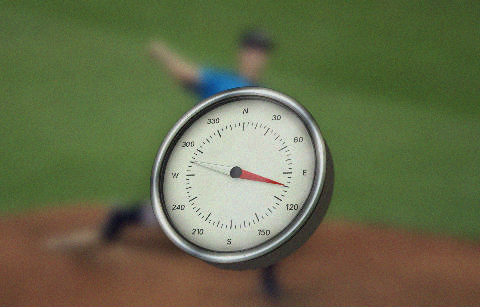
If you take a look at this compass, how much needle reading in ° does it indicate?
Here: 105 °
